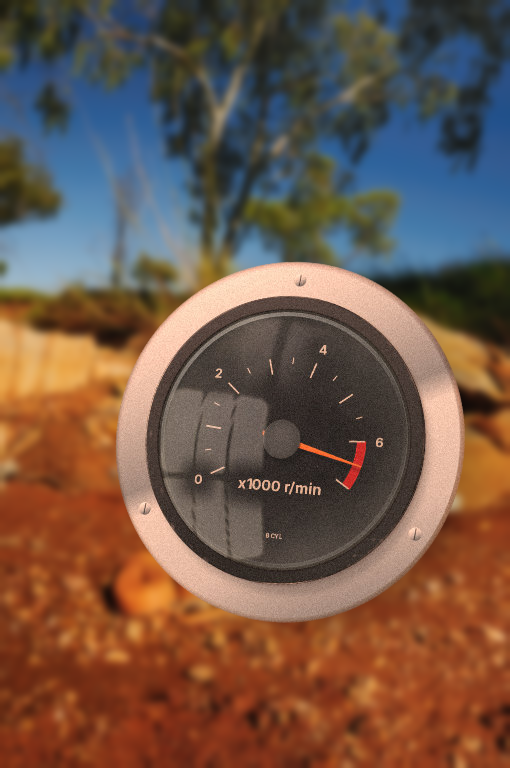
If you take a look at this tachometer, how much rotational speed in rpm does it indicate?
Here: 6500 rpm
